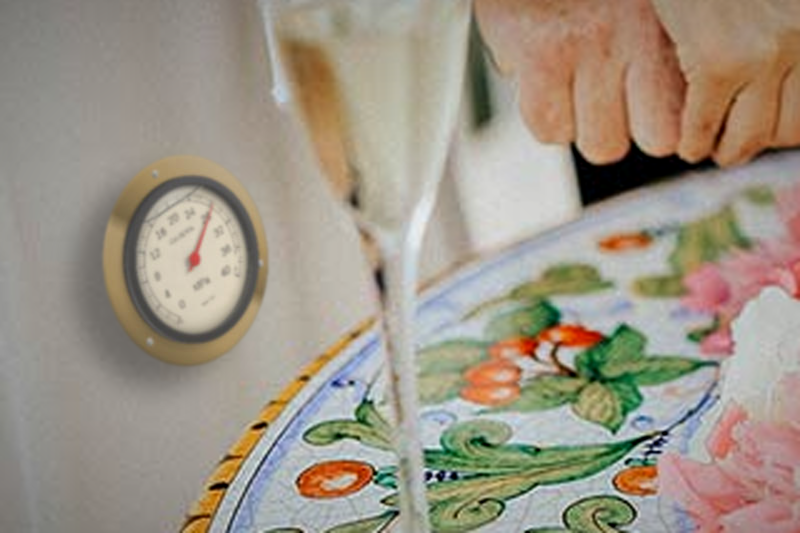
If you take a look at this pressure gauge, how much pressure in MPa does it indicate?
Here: 28 MPa
